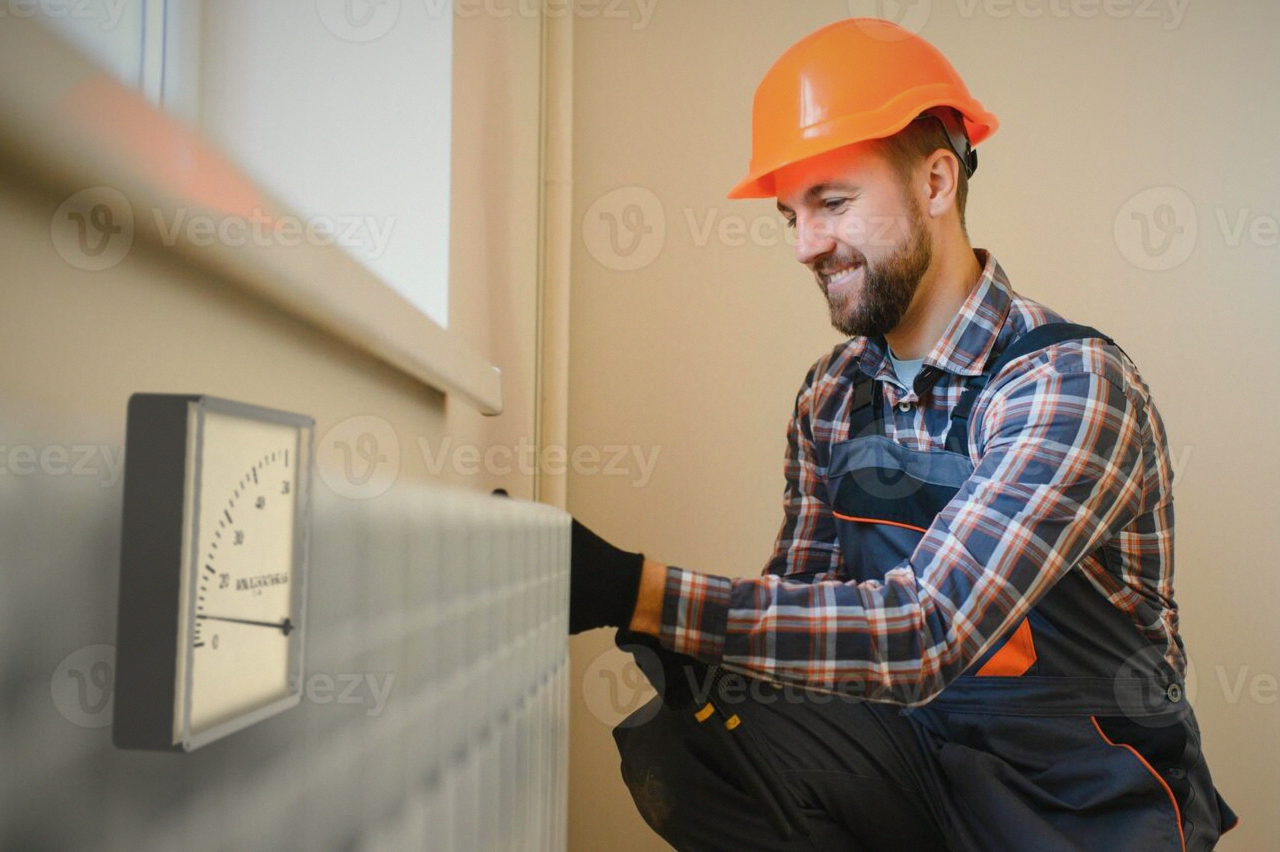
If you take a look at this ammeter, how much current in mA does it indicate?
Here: 10 mA
